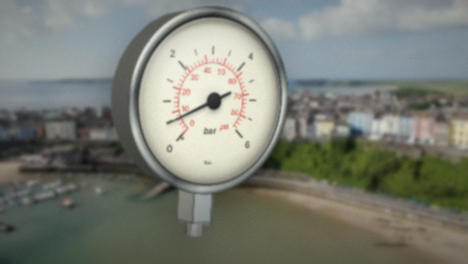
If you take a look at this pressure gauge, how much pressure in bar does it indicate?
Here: 0.5 bar
